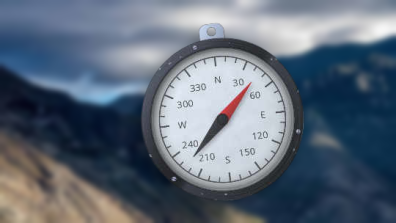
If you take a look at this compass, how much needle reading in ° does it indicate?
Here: 45 °
